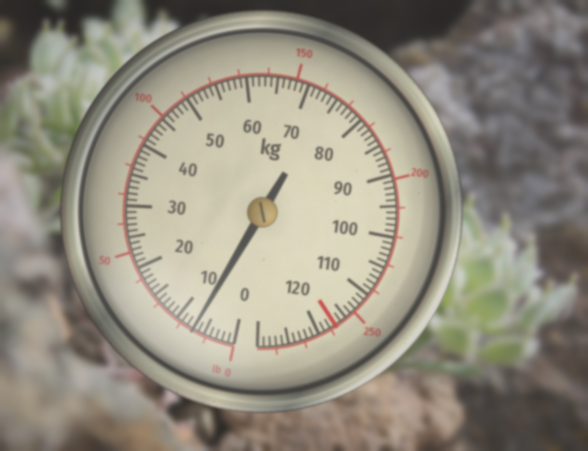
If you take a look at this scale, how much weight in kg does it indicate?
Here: 7 kg
